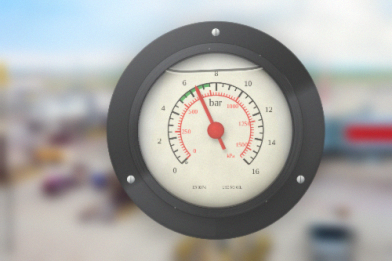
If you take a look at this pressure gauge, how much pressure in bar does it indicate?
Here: 6.5 bar
